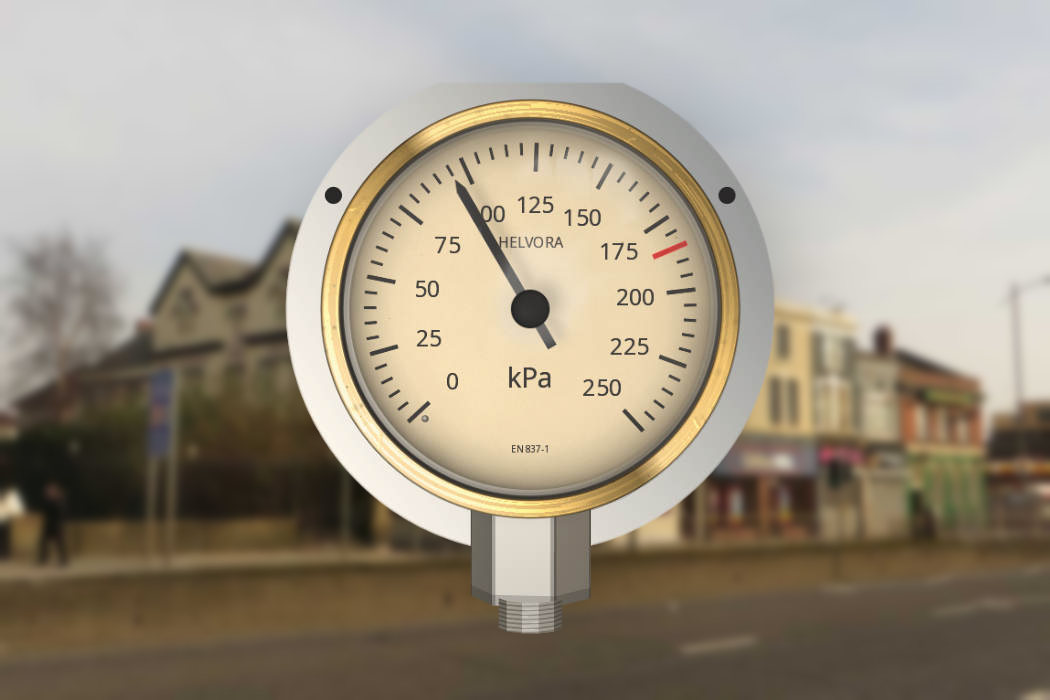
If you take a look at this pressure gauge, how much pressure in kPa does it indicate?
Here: 95 kPa
